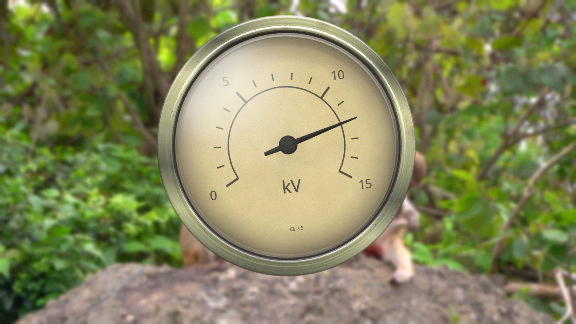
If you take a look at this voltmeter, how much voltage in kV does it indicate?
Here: 12 kV
